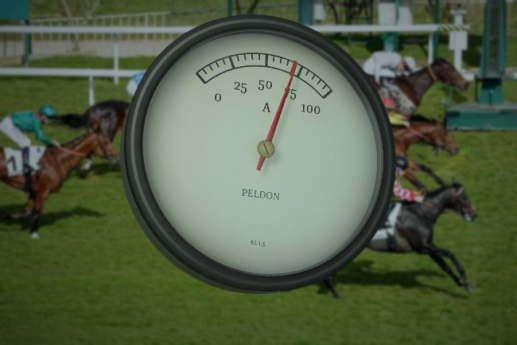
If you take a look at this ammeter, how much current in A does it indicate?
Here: 70 A
